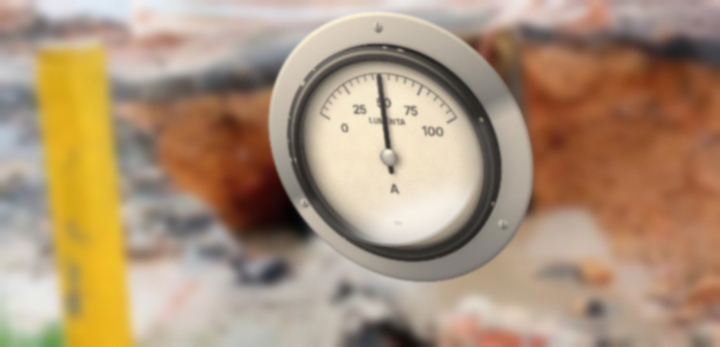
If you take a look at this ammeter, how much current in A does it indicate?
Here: 50 A
